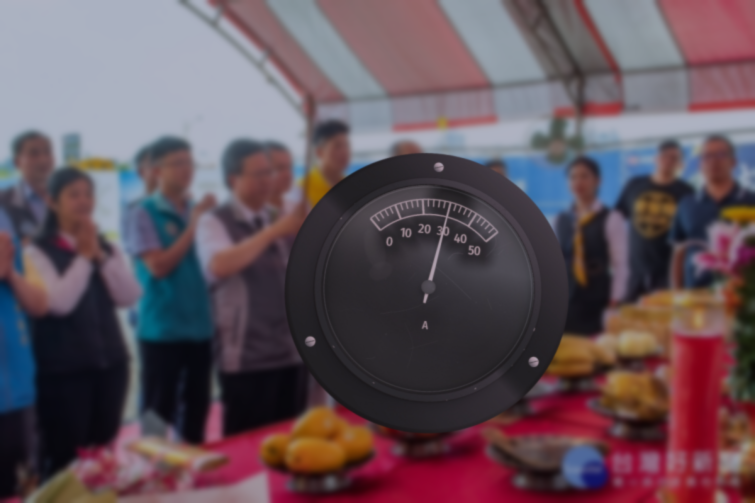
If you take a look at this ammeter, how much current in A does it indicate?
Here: 30 A
